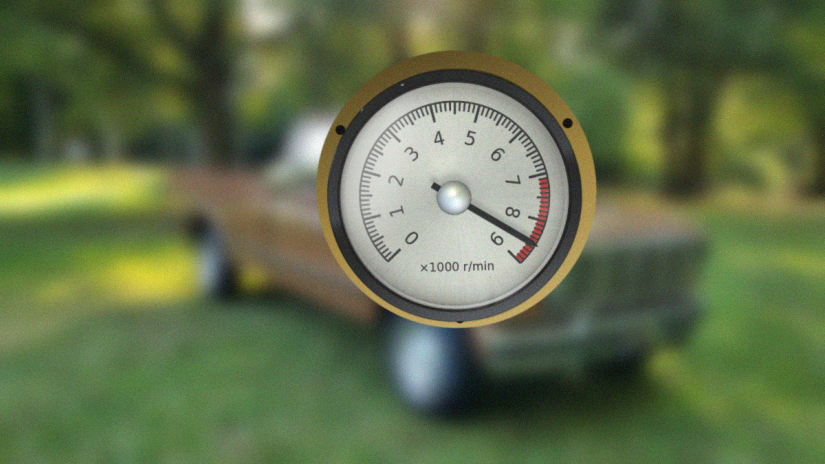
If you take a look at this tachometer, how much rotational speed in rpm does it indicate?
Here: 8500 rpm
